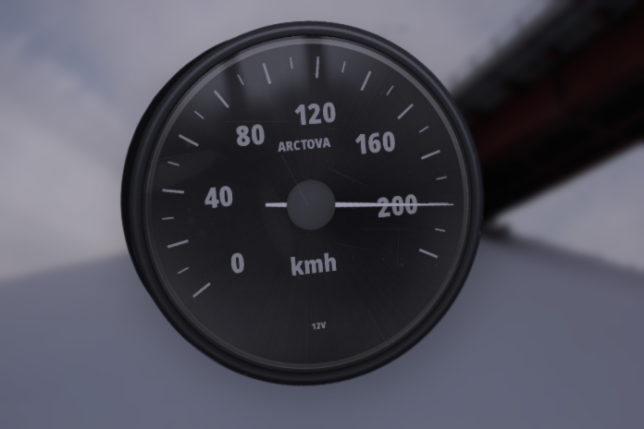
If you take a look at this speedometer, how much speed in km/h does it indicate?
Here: 200 km/h
